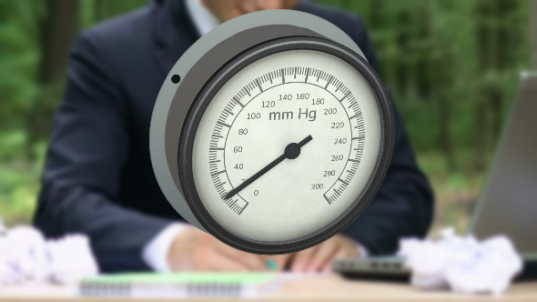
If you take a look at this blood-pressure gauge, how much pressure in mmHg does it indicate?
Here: 20 mmHg
